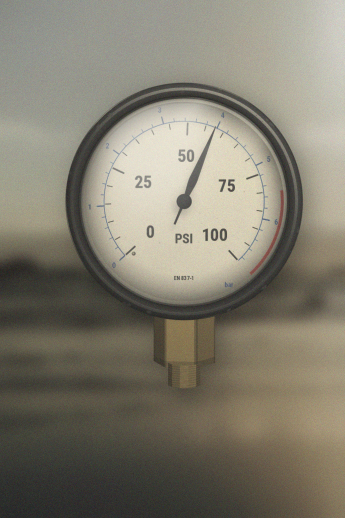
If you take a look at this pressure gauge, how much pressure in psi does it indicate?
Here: 57.5 psi
